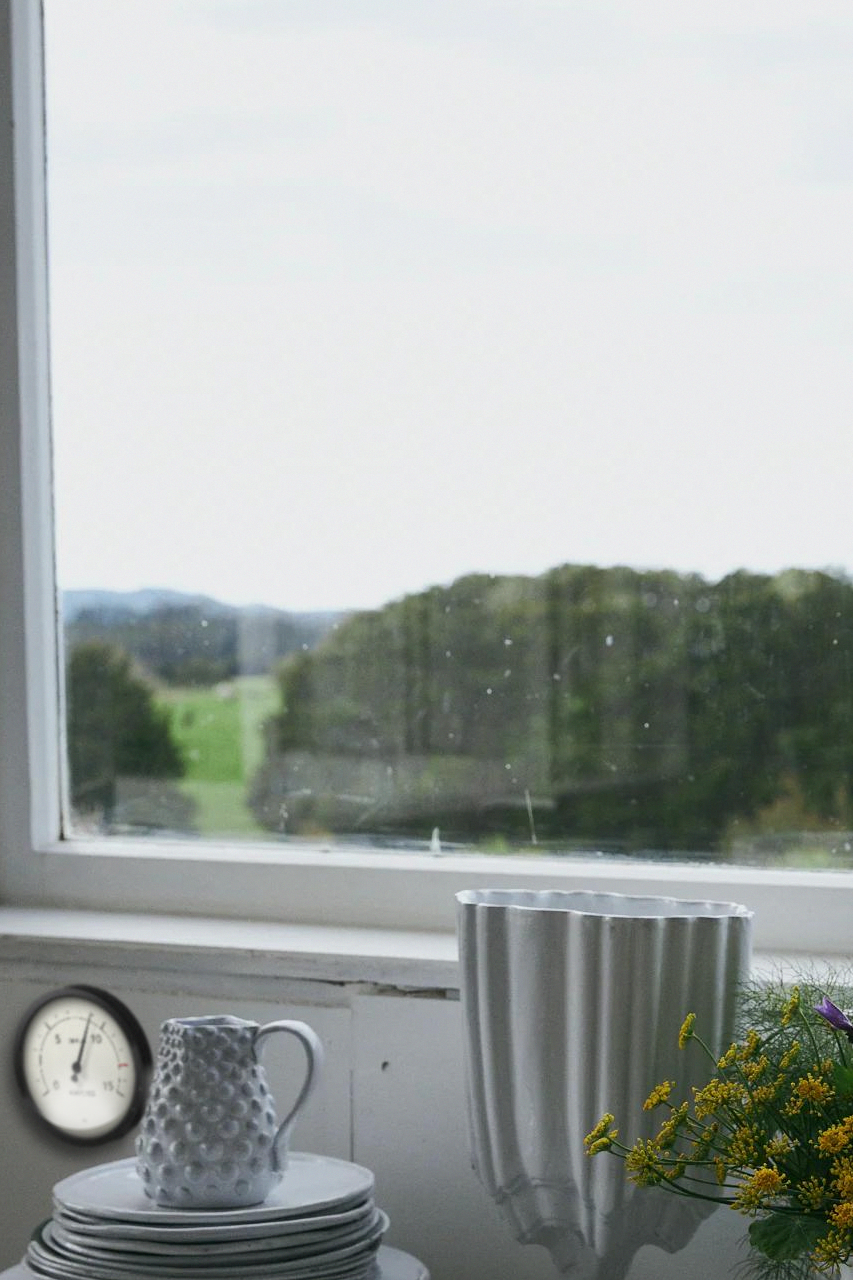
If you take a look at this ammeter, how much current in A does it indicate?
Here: 9 A
